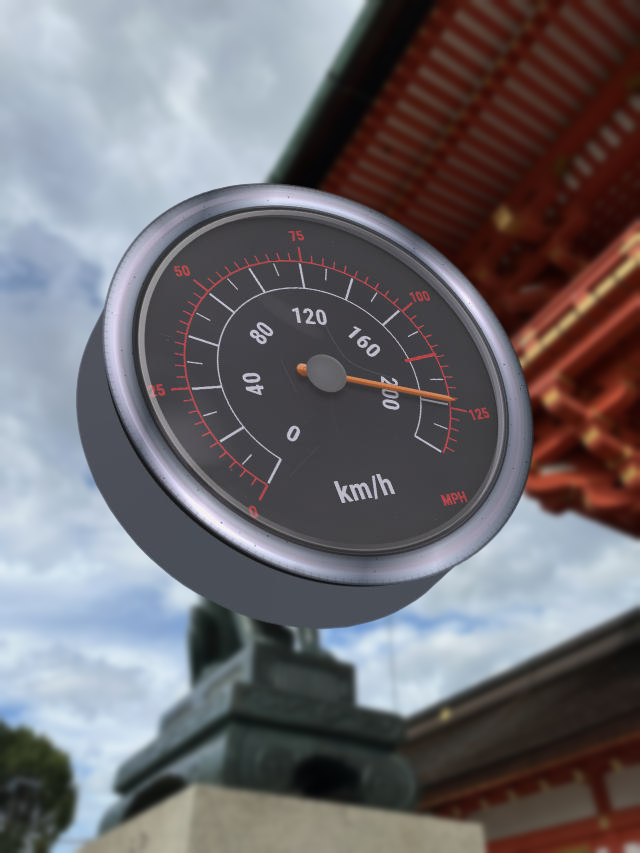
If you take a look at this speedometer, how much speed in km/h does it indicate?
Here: 200 km/h
